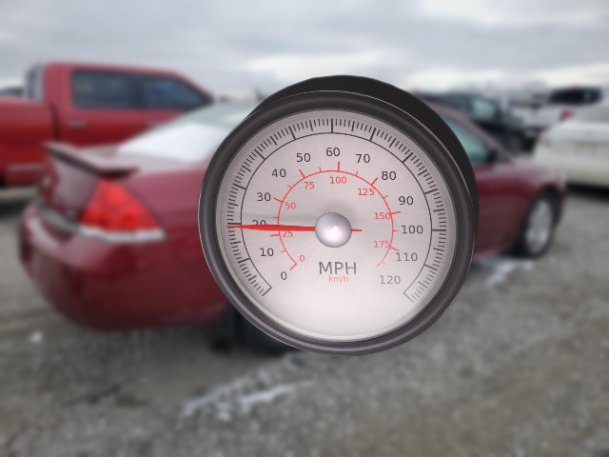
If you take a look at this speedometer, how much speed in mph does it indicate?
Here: 20 mph
